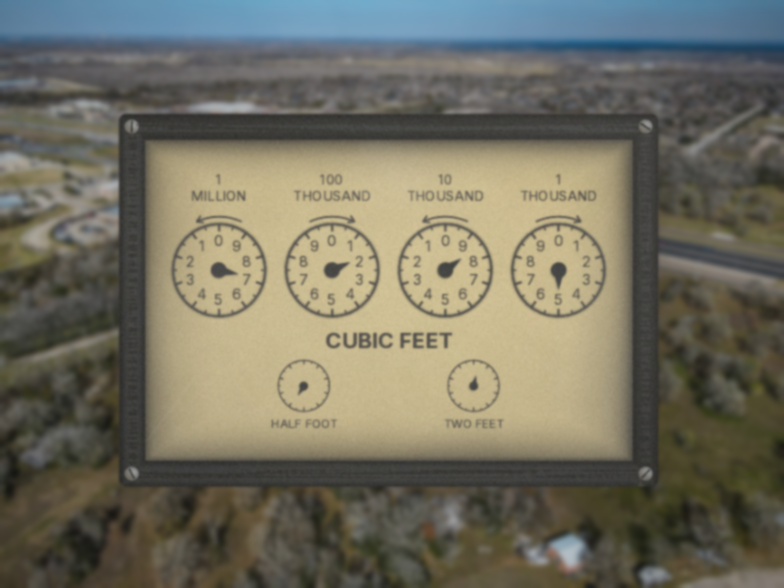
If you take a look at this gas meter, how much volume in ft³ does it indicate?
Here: 718500 ft³
